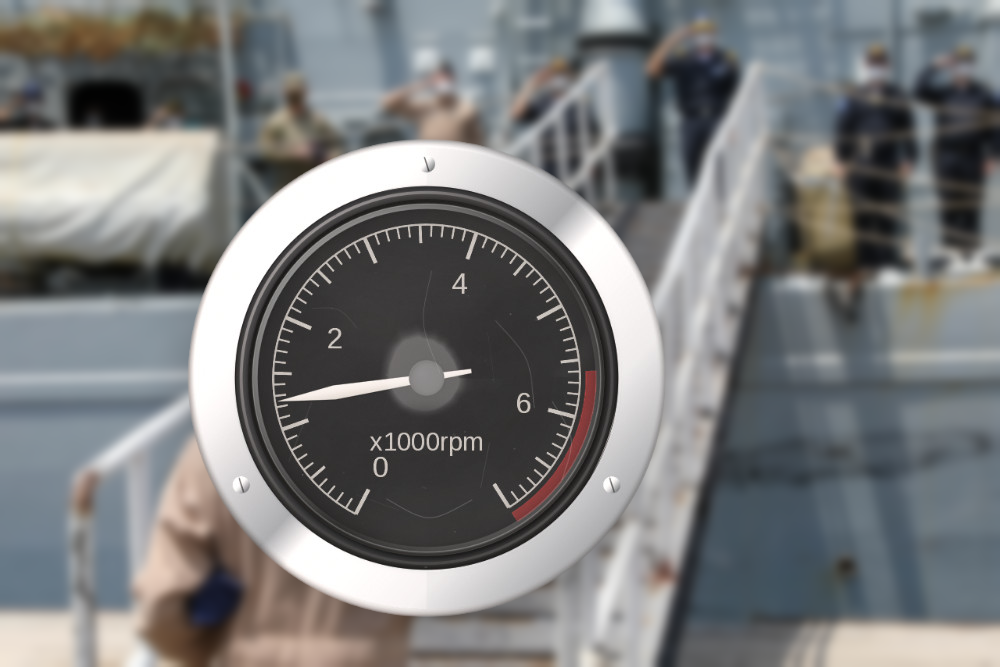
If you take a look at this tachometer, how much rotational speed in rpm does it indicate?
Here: 1250 rpm
